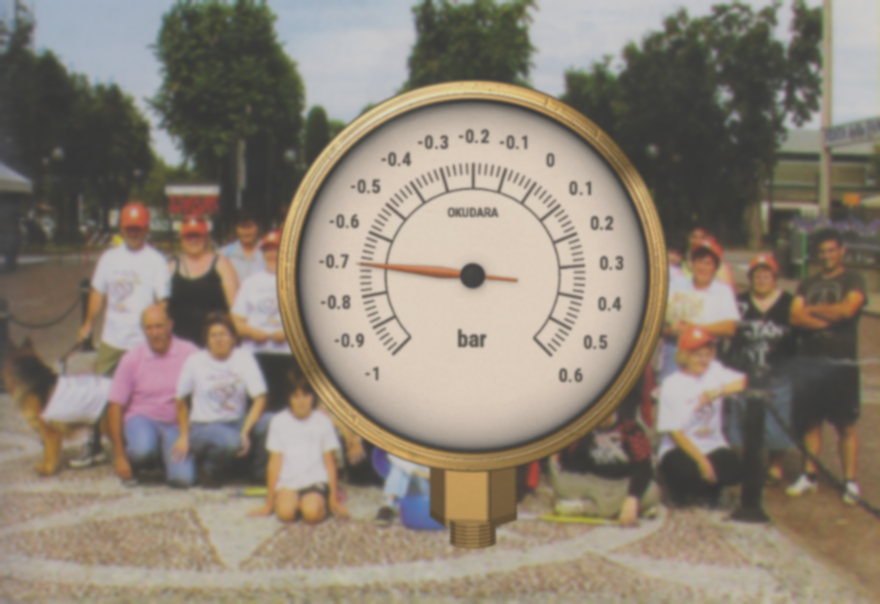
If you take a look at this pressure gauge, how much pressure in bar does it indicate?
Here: -0.7 bar
